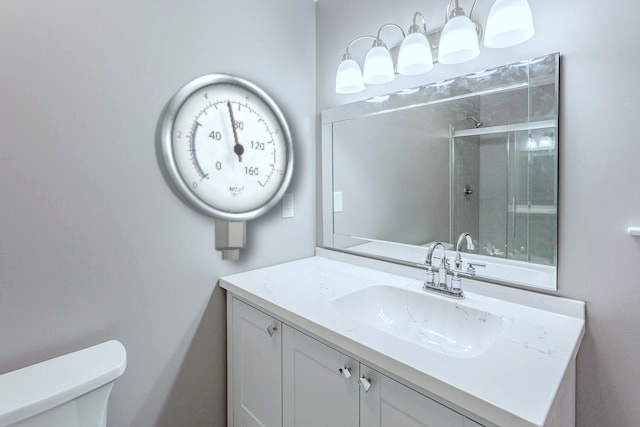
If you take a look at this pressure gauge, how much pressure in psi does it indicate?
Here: 70 psi
